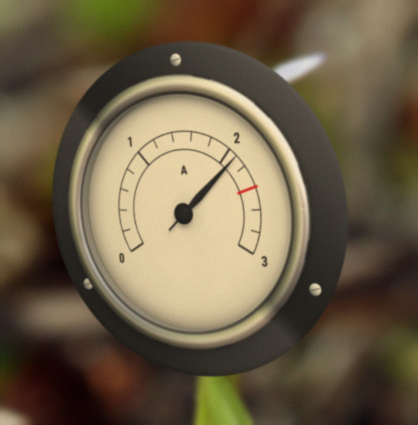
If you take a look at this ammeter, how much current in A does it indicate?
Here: 2.1 A
